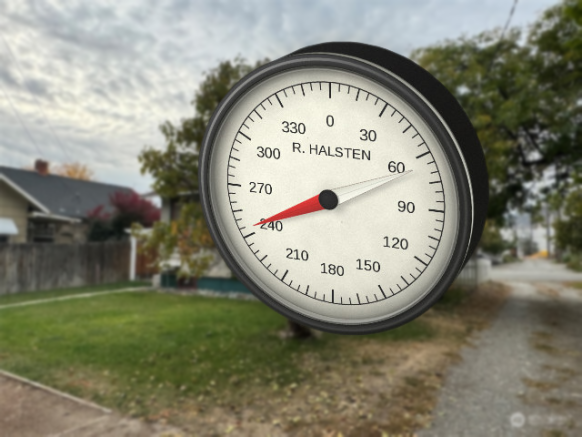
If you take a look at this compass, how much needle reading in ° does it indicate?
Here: 245 °
